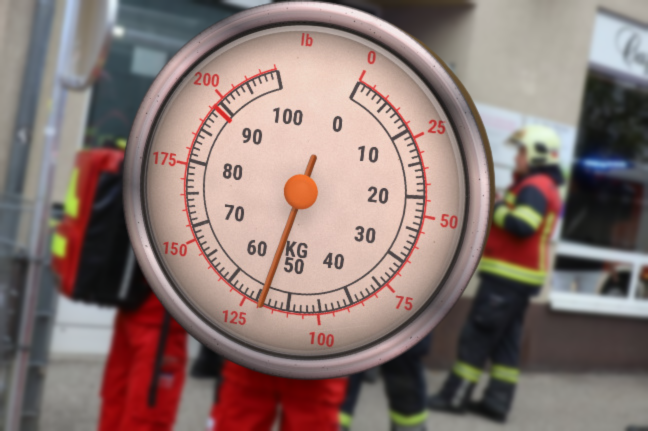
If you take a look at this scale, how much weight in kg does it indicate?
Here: 54 kg
